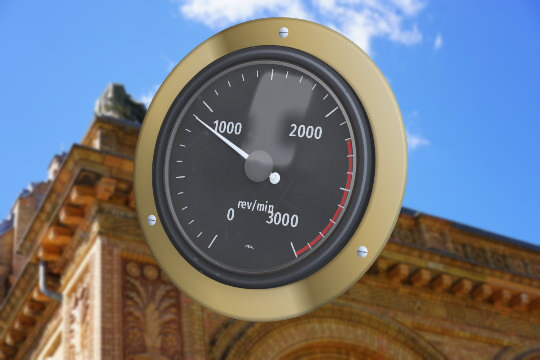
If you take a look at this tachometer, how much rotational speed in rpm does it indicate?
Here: 900 rpm
